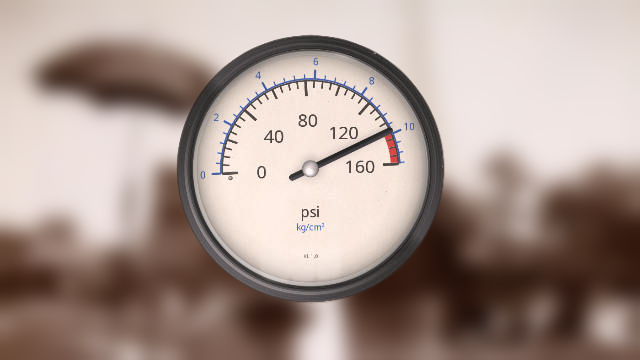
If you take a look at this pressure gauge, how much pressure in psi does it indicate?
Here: 140 psi
